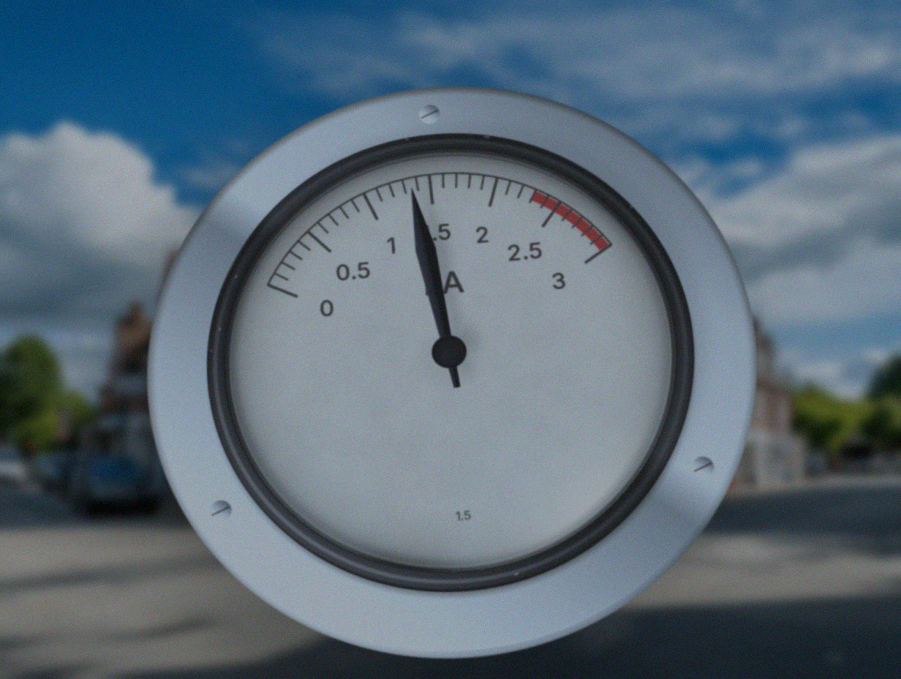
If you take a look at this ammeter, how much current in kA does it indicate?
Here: 1.35 kA
